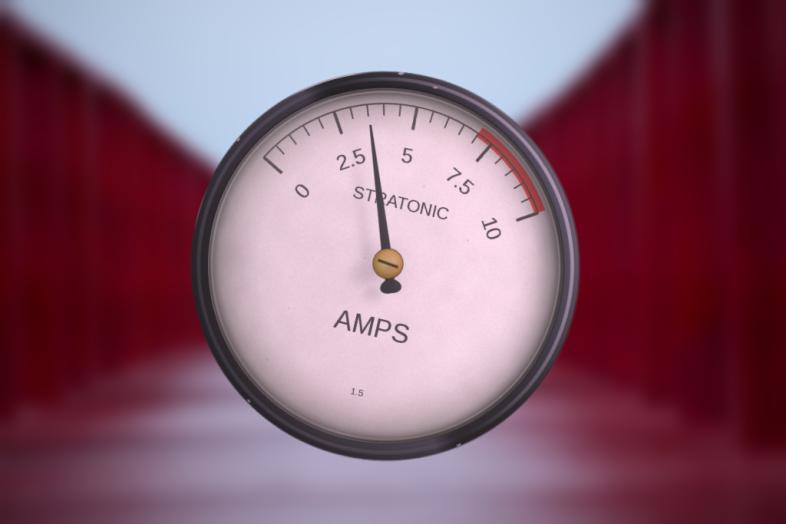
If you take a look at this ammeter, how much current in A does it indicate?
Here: 3.5 A
